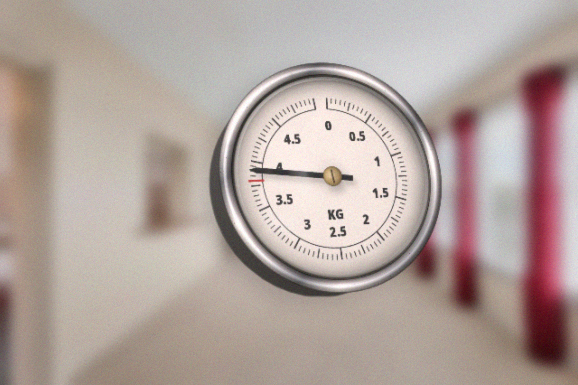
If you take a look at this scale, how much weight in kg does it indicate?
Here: 3.9 kg
